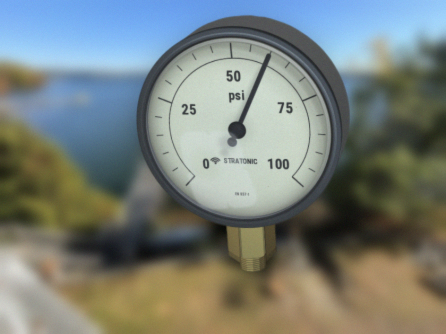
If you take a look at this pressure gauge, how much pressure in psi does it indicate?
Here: 60 psi
